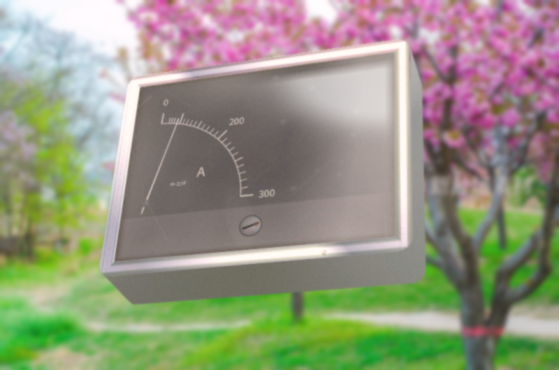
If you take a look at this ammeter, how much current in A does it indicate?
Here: 100 A
